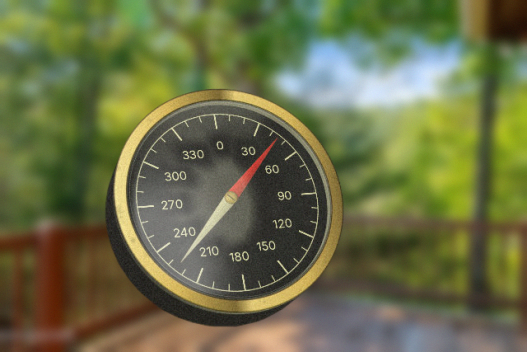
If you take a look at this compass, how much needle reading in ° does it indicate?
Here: 45 °
